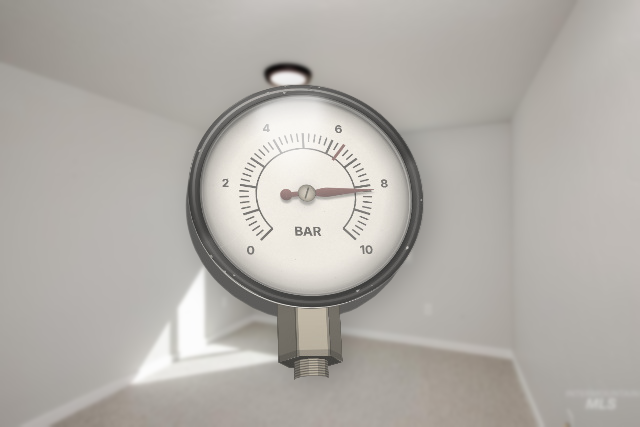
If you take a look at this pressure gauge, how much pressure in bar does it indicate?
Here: 8.2 bar
